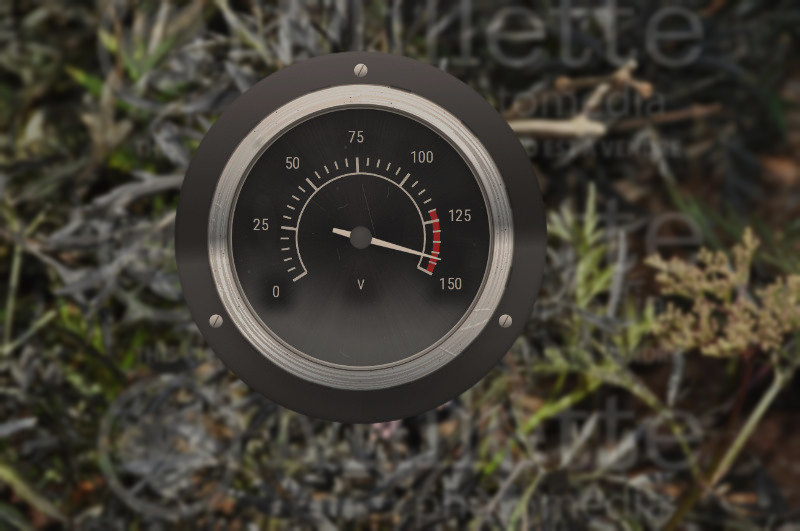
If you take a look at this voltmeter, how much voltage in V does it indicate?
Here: 142.5 V
